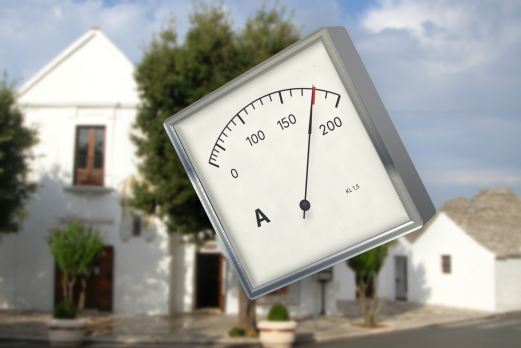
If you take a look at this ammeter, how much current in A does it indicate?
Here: 180 A
